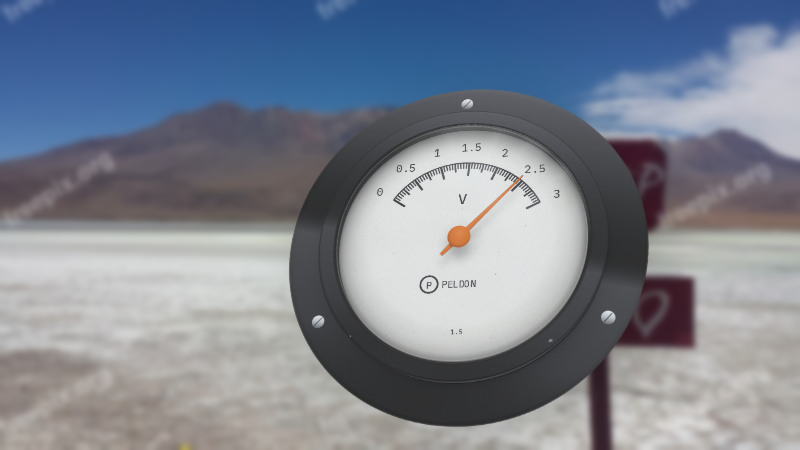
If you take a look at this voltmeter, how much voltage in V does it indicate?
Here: 2.5 V
